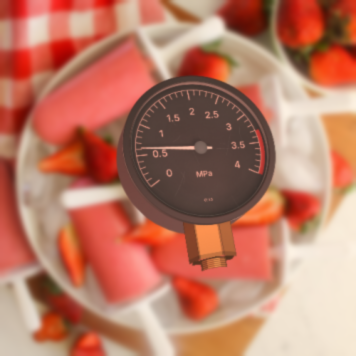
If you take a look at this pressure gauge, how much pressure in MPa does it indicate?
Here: 0.6 MPa
